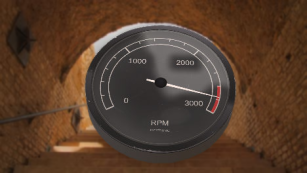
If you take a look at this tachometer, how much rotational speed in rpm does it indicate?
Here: 2800 rpm
